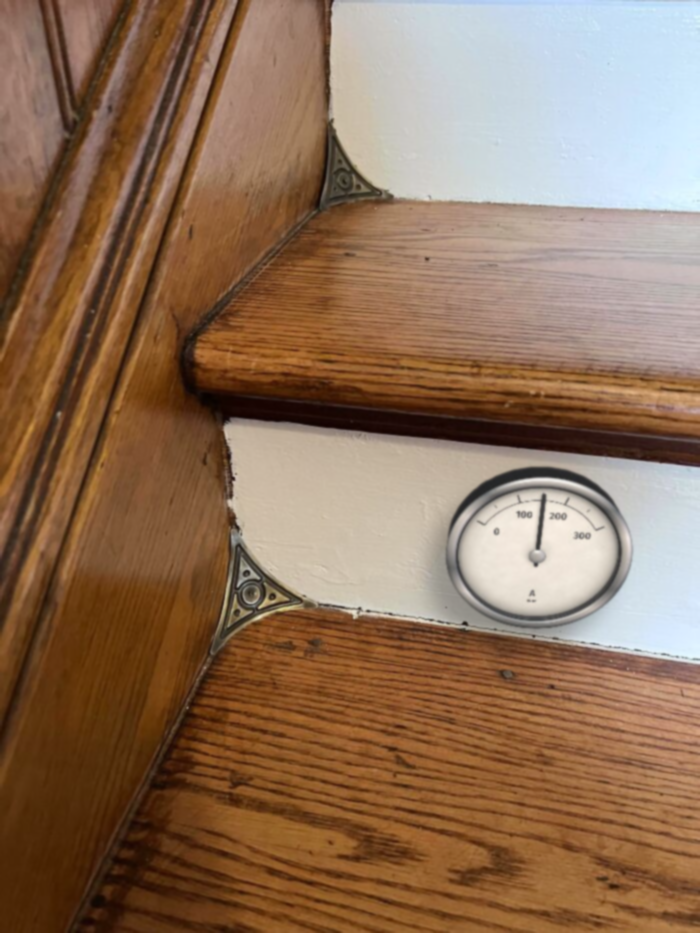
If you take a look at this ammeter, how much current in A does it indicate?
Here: 150 A
